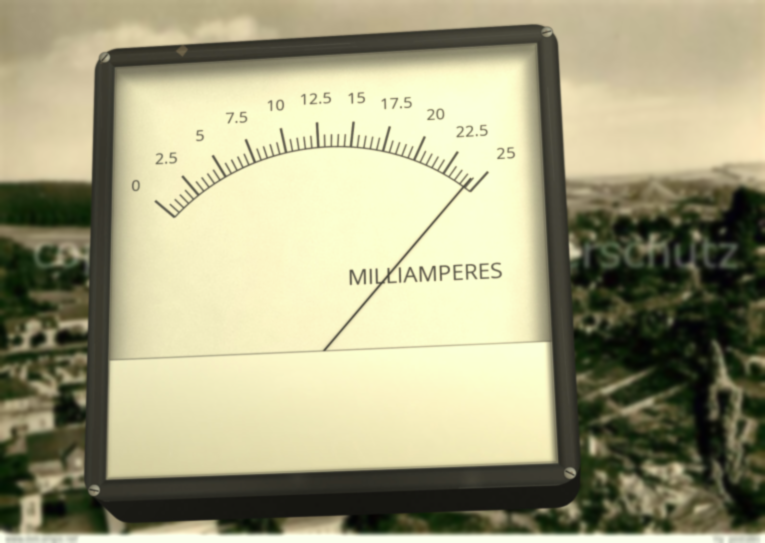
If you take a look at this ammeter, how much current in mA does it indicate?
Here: 24.5 mA
